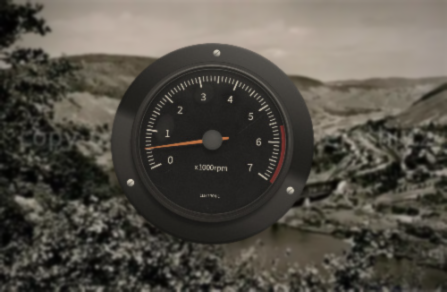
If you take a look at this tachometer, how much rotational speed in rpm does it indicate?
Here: 500 rpm
